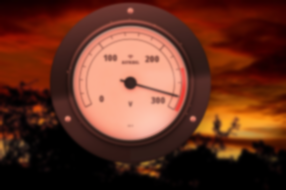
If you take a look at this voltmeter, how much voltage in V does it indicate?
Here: 280 V
